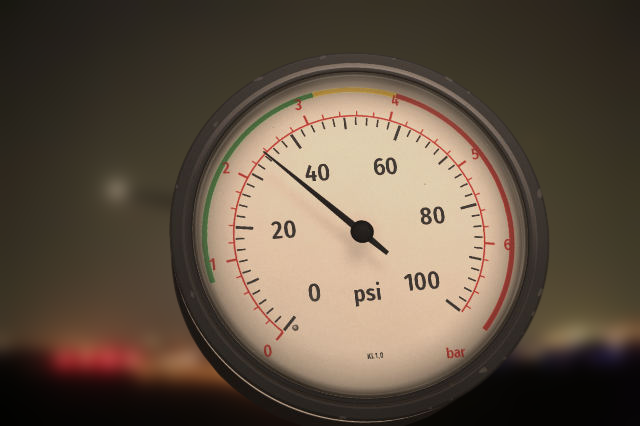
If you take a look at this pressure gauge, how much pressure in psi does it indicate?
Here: 34 psi
